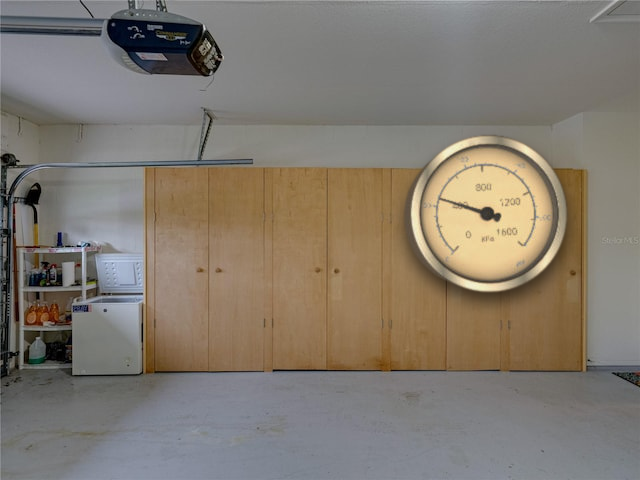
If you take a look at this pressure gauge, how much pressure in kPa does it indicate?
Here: 400 kPa
